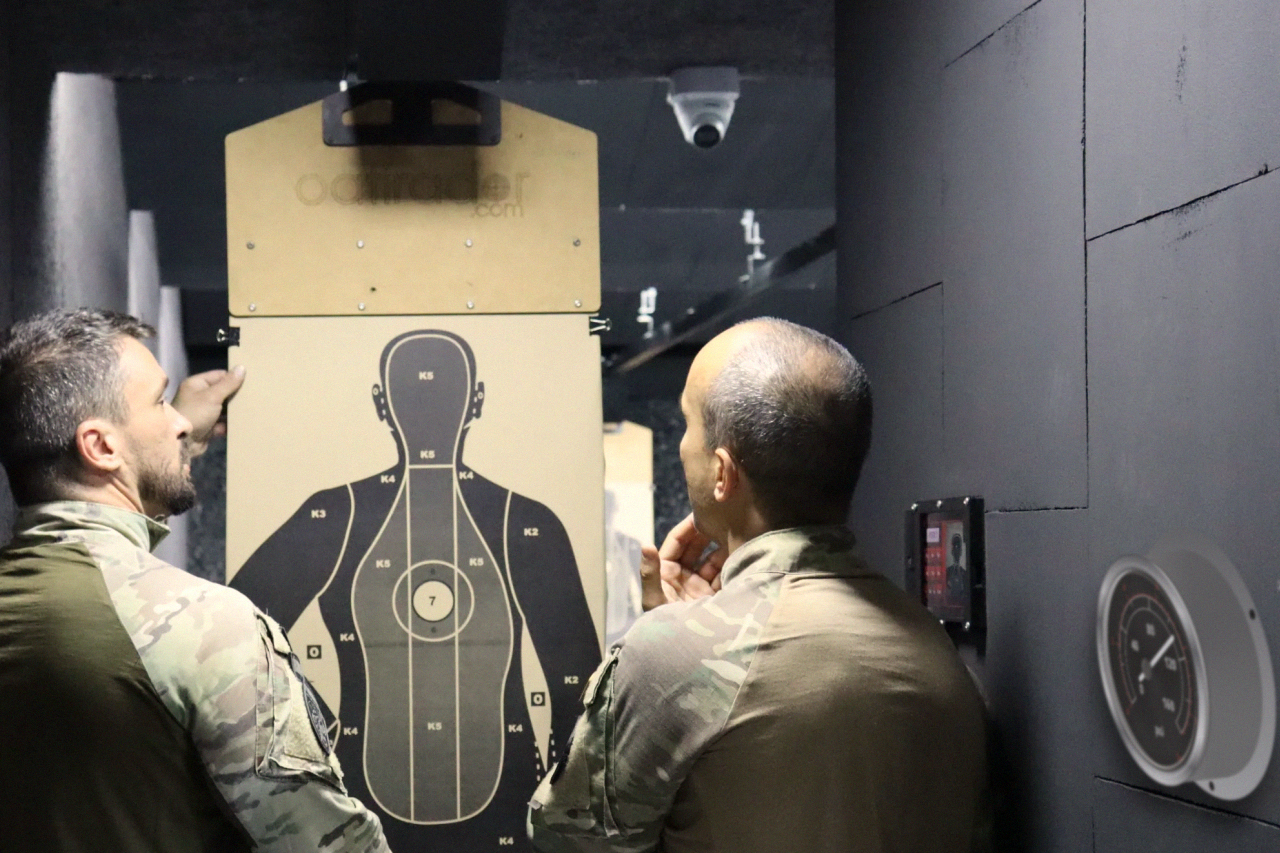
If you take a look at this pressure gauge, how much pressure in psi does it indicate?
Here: 110 psi
